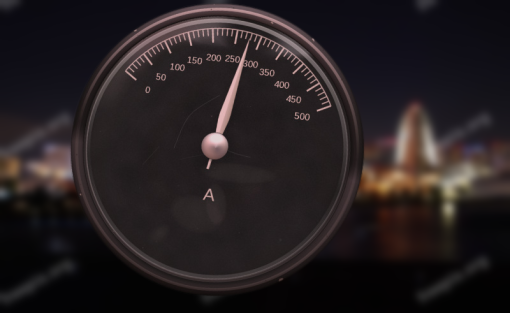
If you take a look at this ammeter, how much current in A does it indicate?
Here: 280 A
